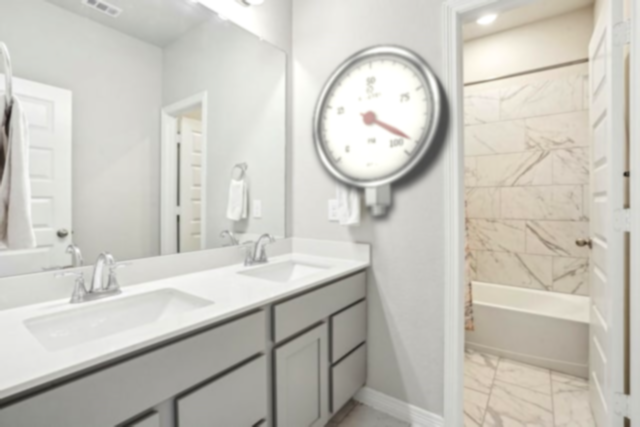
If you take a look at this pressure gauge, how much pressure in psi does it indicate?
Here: 95 psi
